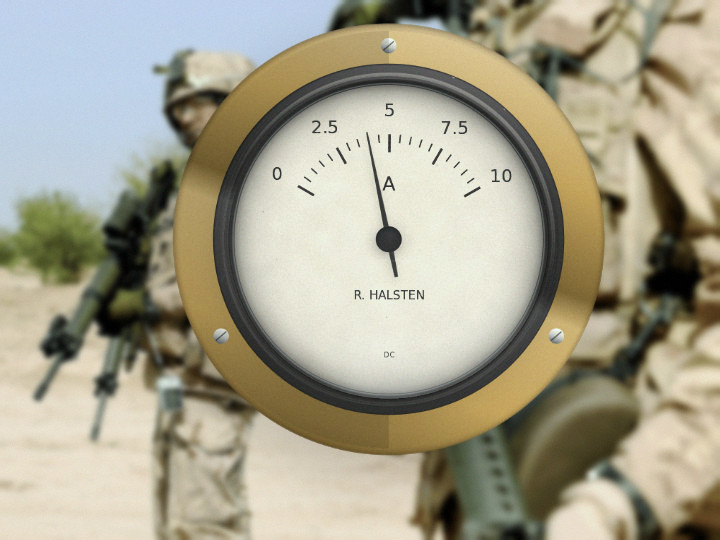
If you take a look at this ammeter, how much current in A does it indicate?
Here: 4 A
